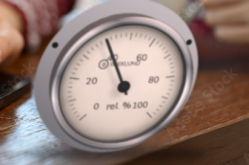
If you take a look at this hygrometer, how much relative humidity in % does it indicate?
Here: 40 %
